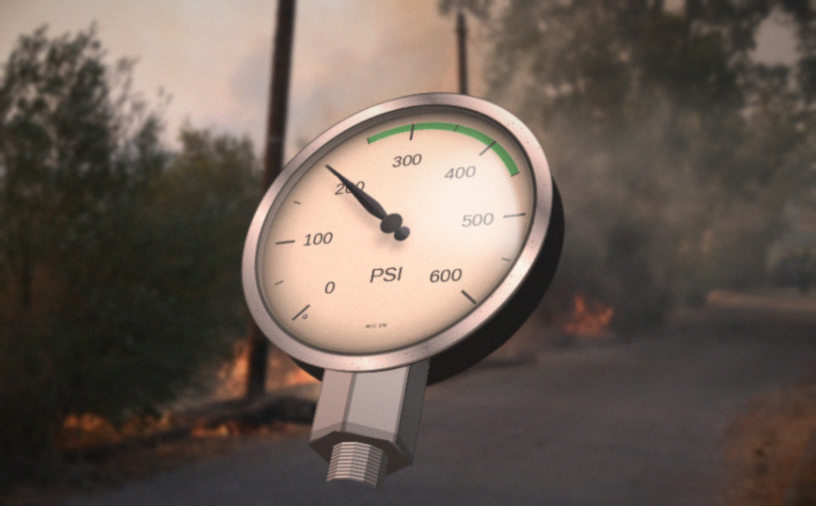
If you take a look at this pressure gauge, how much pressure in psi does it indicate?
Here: 200 psi
